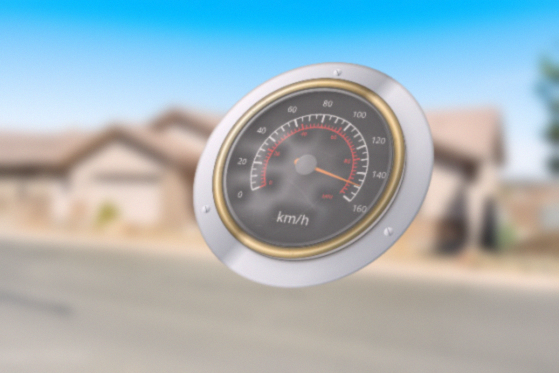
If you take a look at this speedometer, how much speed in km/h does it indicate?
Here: 150 km/h
